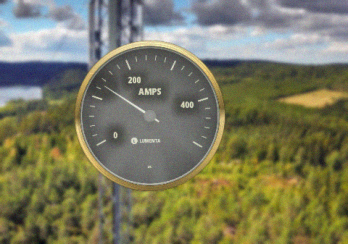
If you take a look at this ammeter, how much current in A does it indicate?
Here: 130 A
